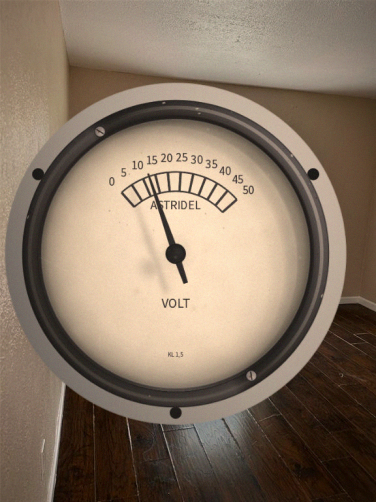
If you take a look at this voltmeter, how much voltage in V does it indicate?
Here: 12.5 V
